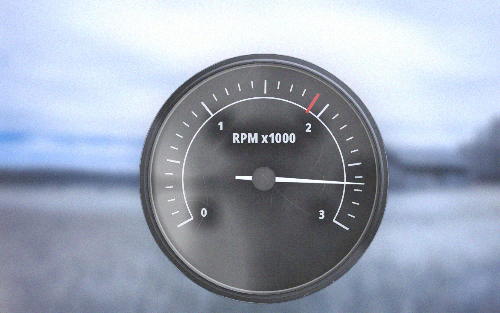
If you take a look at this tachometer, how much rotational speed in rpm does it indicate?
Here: 2650 rpm
